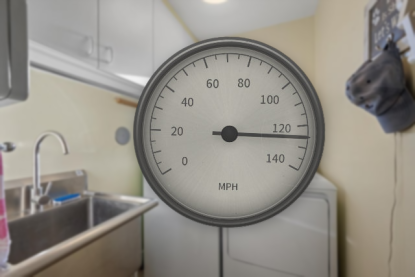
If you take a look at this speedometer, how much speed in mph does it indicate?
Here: 125 mph
